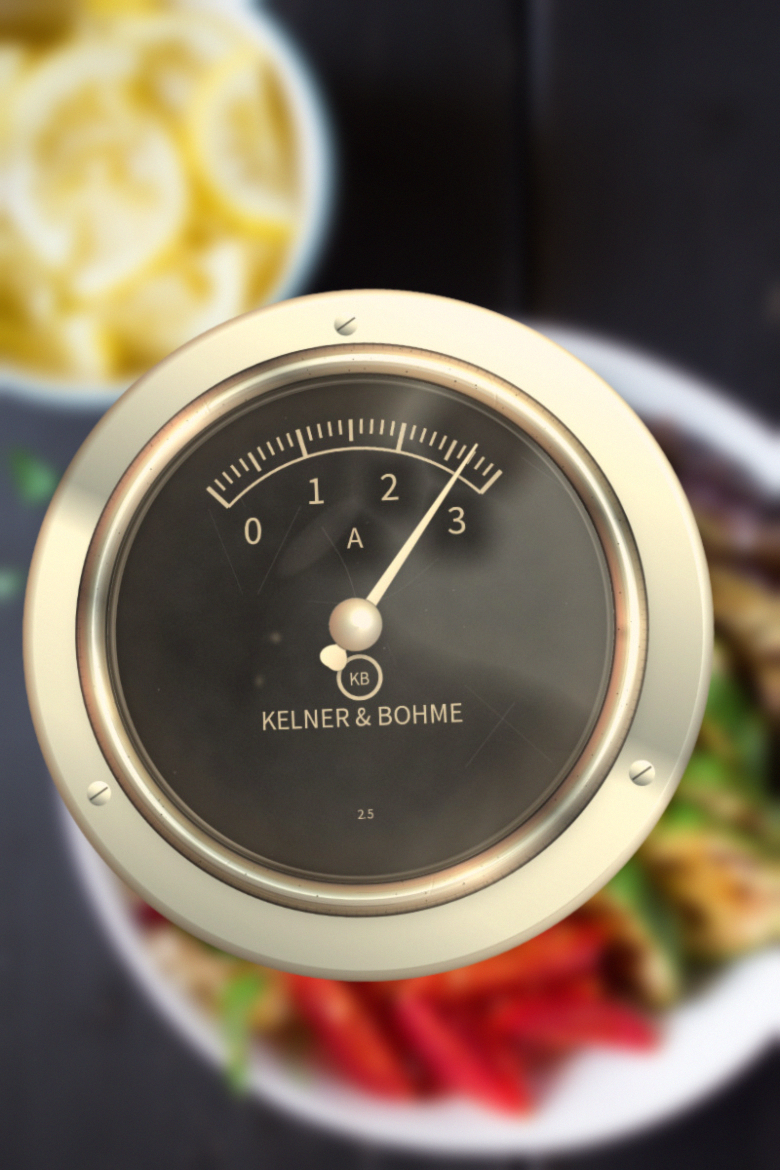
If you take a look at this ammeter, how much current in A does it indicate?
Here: 2.7 A
